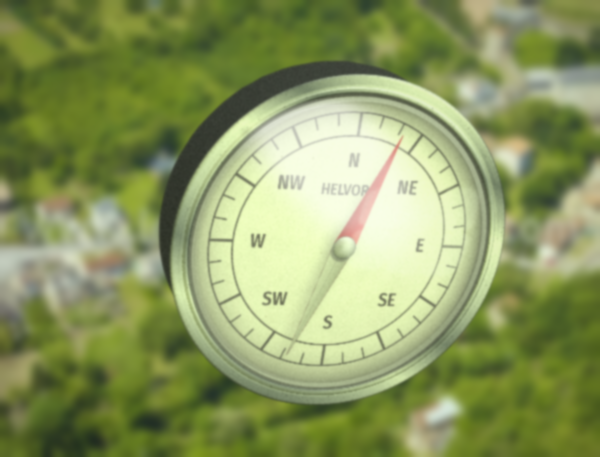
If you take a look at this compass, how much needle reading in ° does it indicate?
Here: 20 °
